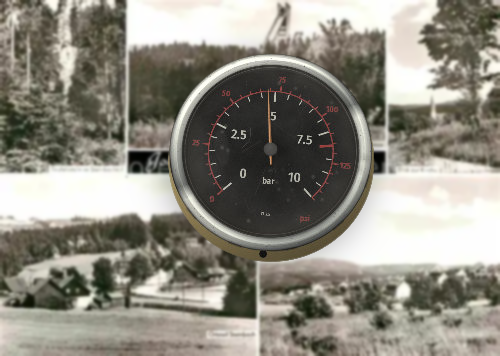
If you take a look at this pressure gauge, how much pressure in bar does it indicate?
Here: 4.75 bar
